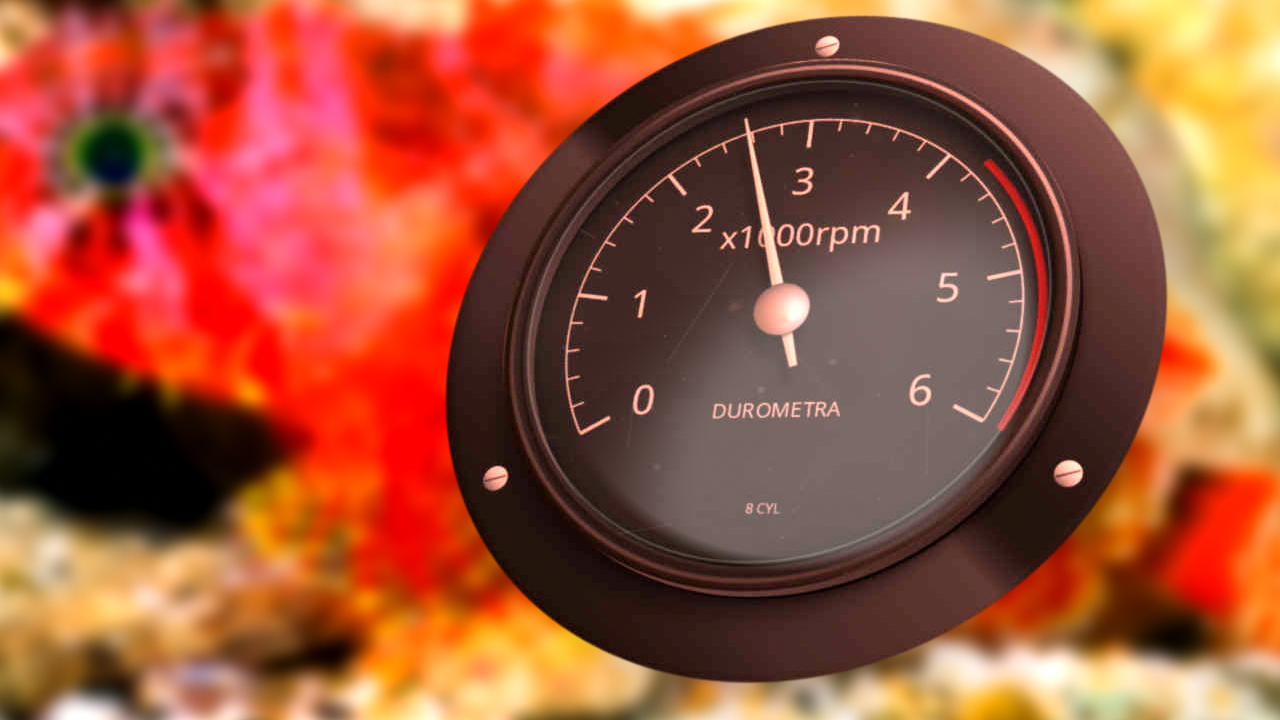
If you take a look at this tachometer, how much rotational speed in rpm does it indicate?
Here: 2600 rpm
